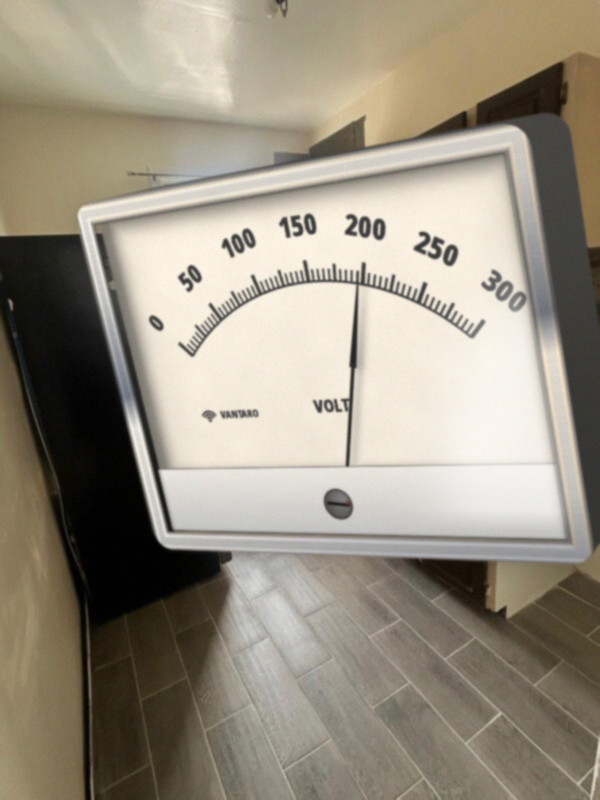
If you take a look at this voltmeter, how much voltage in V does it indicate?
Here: 200 V
